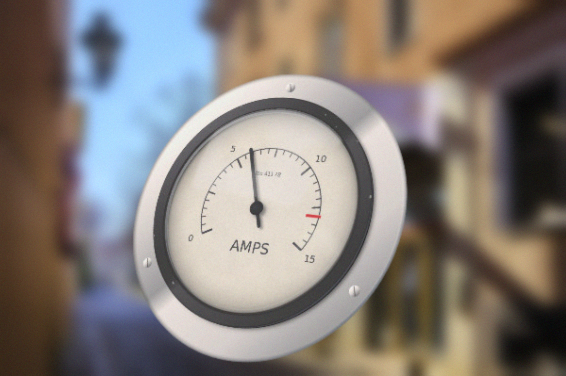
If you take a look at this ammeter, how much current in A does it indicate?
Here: 6 A
